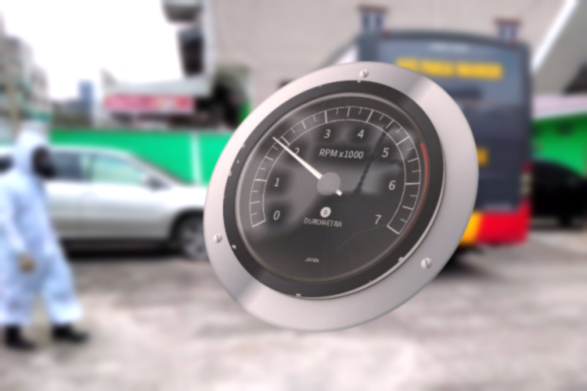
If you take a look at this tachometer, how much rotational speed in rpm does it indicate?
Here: 1875 rpm
